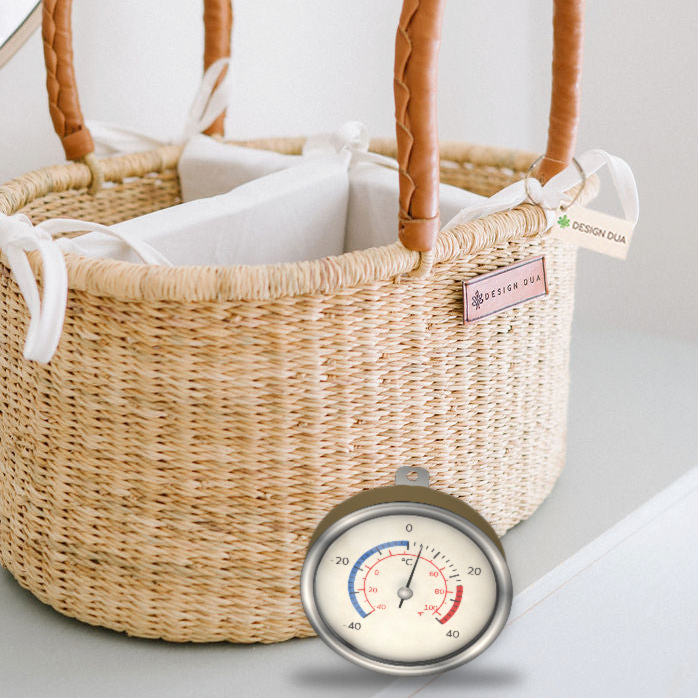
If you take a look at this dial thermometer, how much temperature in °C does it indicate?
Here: 4 °C
